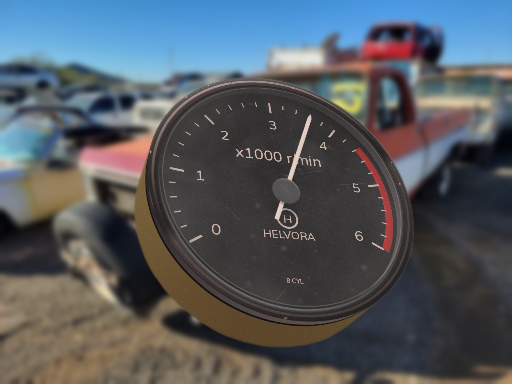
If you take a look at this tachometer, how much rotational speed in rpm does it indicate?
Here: 3600 rpm
